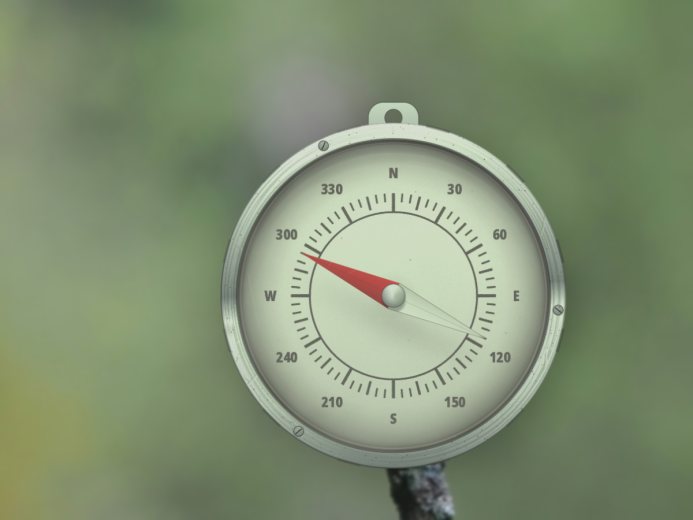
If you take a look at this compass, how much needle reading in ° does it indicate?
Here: 295 °
